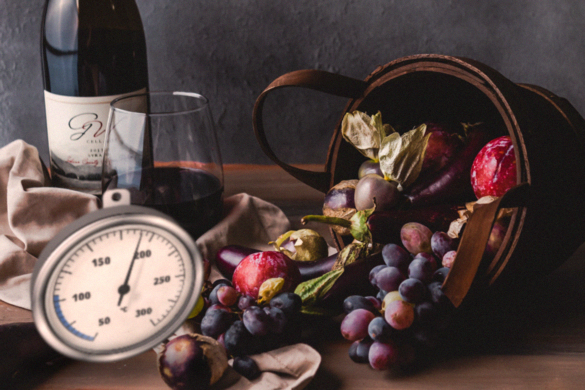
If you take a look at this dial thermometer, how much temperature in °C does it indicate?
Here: 190 °C
